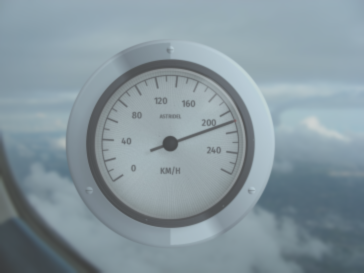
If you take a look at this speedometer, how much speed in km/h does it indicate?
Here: 210 km/h
